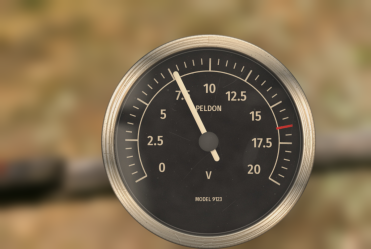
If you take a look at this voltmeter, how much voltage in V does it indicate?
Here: 7.75 V
